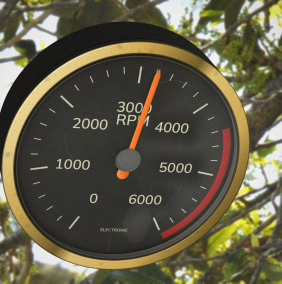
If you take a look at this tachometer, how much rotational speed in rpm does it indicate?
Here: 3200 rpm
